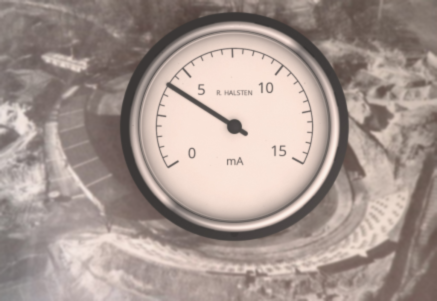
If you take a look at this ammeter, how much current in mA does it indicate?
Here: 4 mA
